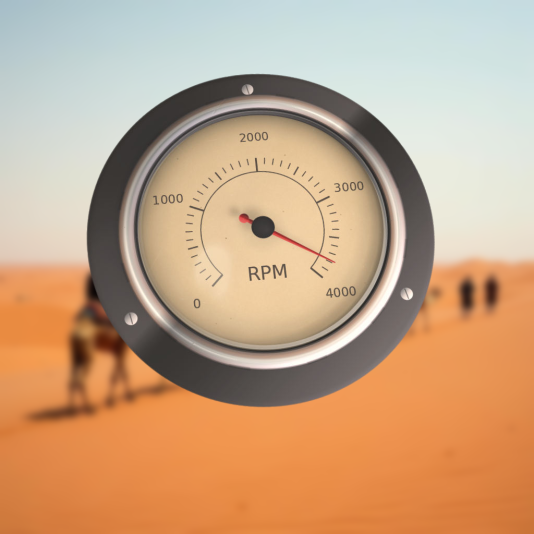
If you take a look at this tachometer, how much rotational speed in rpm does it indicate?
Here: 3800 rpm
